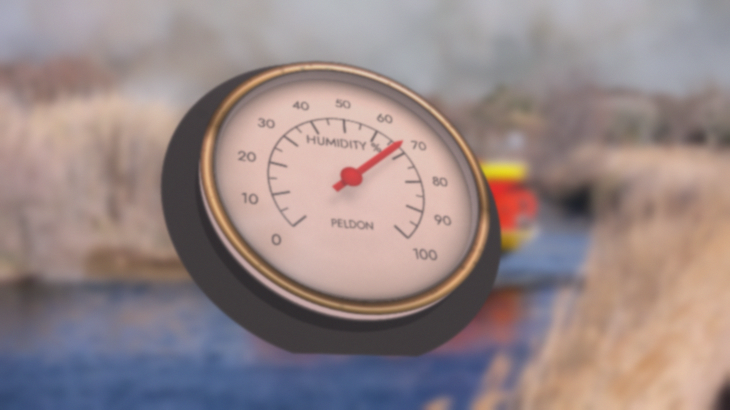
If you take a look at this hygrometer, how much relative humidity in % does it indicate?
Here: 67.5 %
